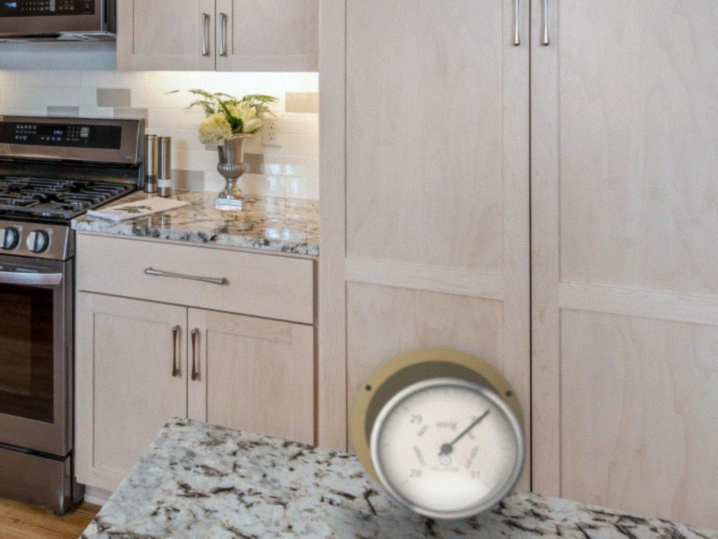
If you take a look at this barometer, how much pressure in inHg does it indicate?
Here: 30 inHg
